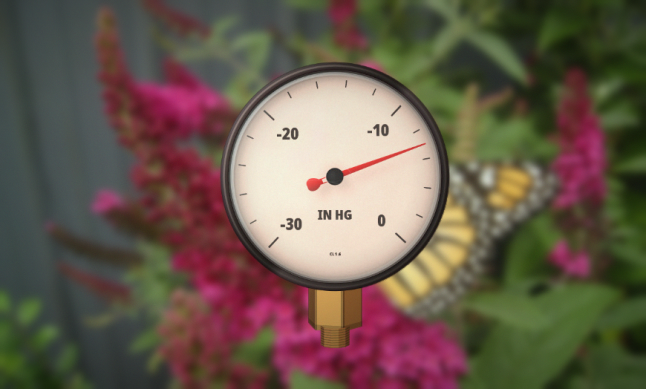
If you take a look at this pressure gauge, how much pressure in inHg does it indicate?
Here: -7 inHg
